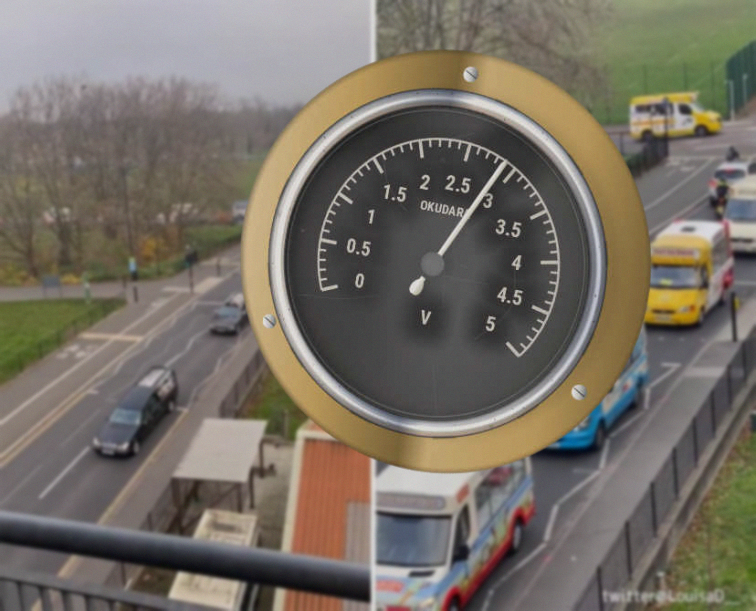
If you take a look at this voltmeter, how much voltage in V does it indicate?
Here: 2.9 V
